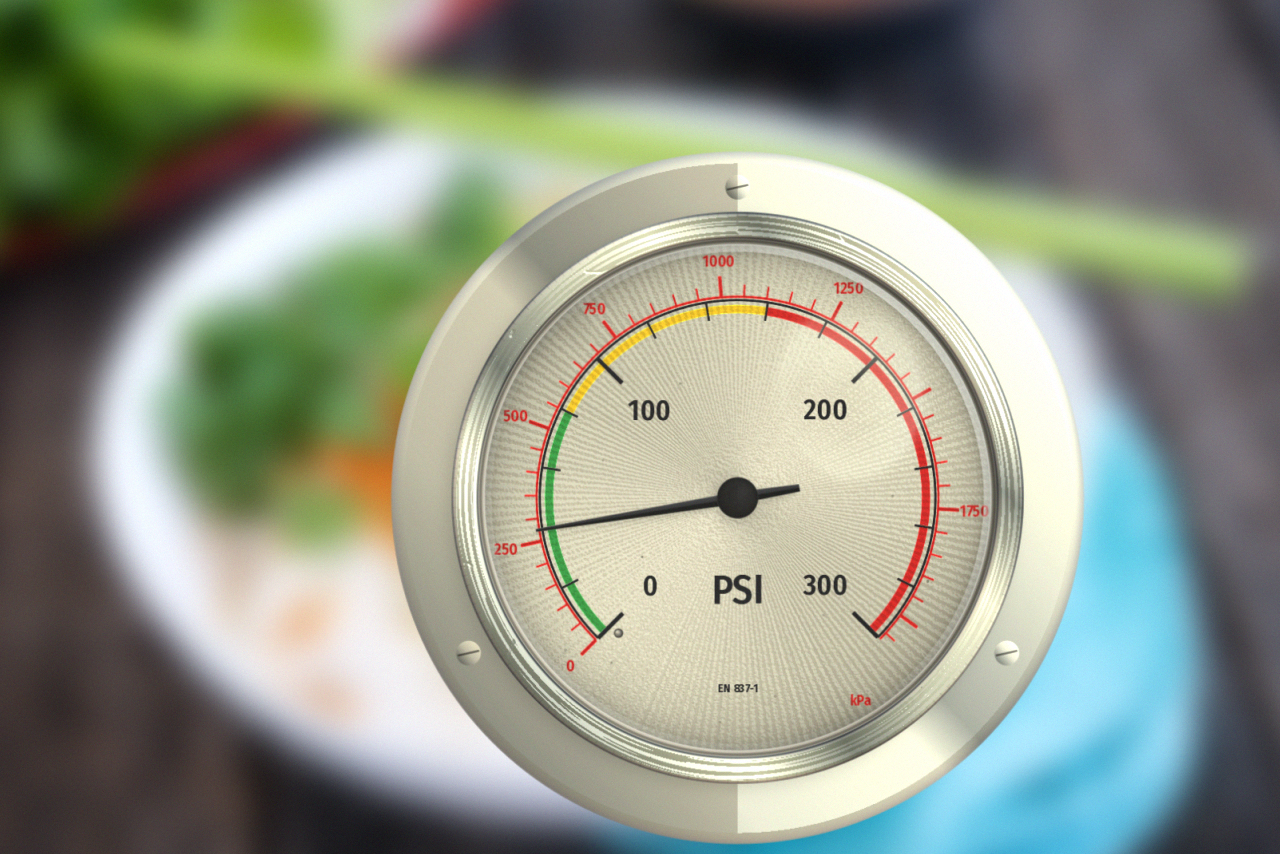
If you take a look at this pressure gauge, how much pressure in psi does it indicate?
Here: 40 psi
